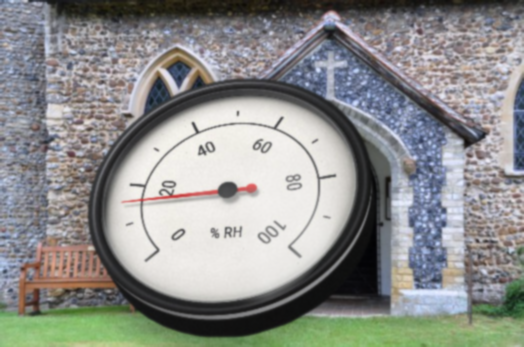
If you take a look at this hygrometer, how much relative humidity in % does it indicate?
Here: 15 %
